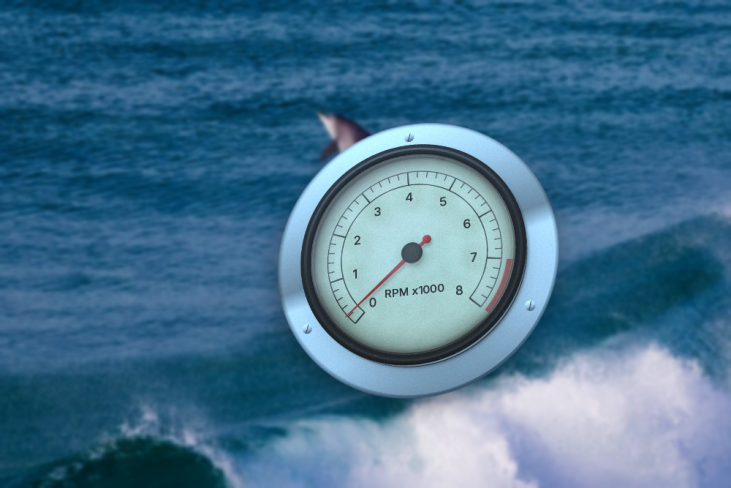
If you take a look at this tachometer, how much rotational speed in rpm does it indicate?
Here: 200 rpm
